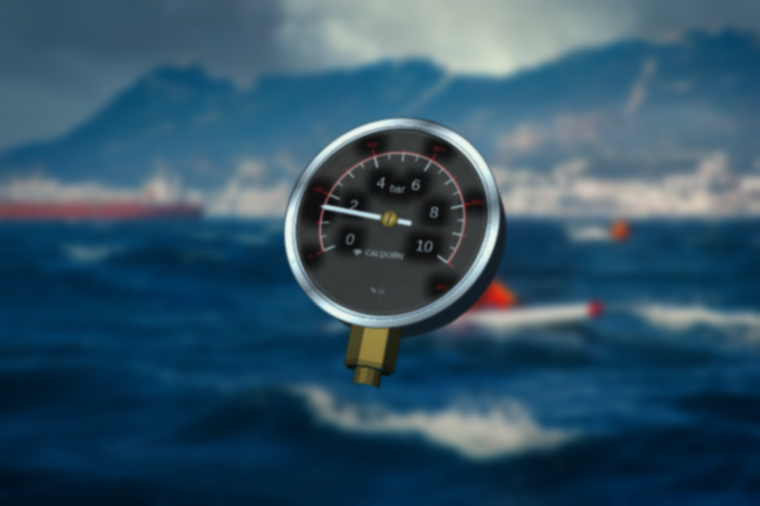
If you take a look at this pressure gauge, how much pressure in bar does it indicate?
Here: 1.5 bar
